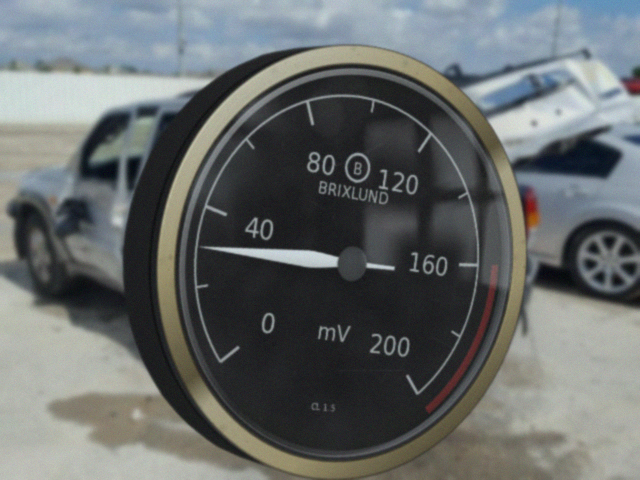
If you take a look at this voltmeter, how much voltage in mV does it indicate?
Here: 30 mV
